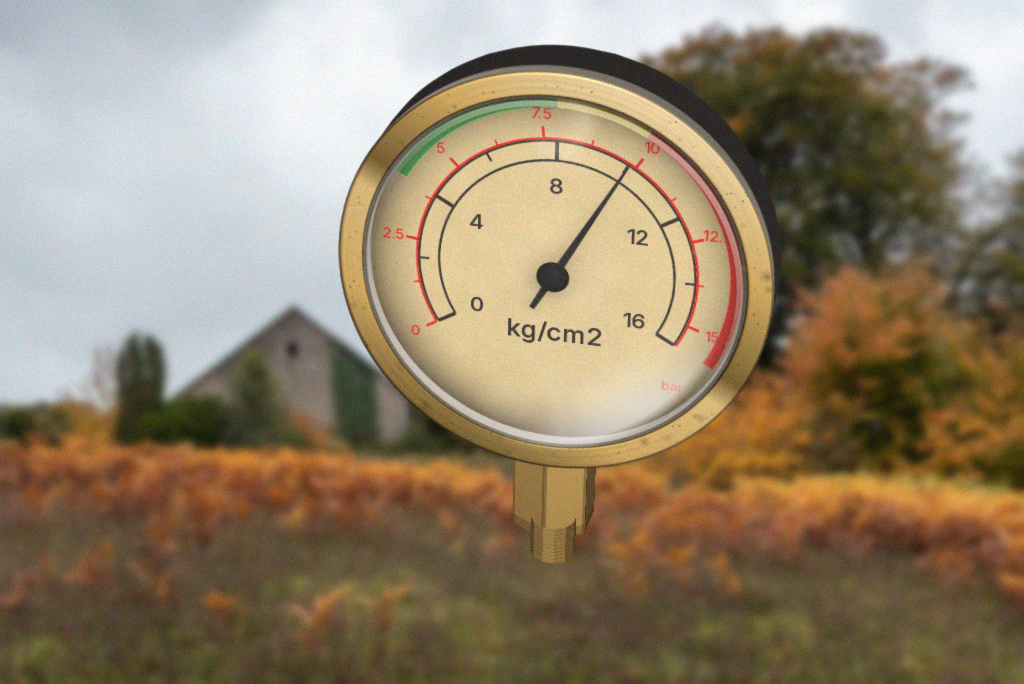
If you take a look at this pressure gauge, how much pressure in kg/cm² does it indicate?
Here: 10 kg/cm²
